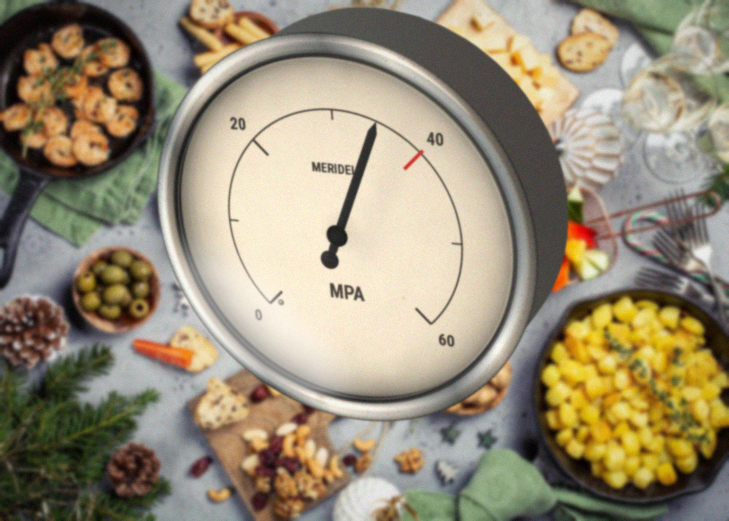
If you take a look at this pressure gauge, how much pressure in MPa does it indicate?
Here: 35 MPa
